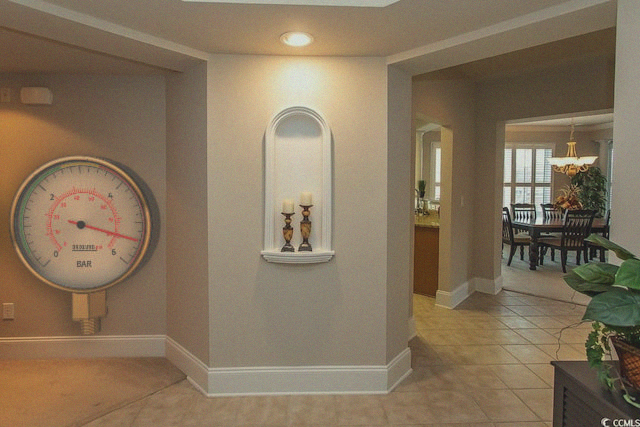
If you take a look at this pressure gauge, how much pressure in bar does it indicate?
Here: 5.4 bar
